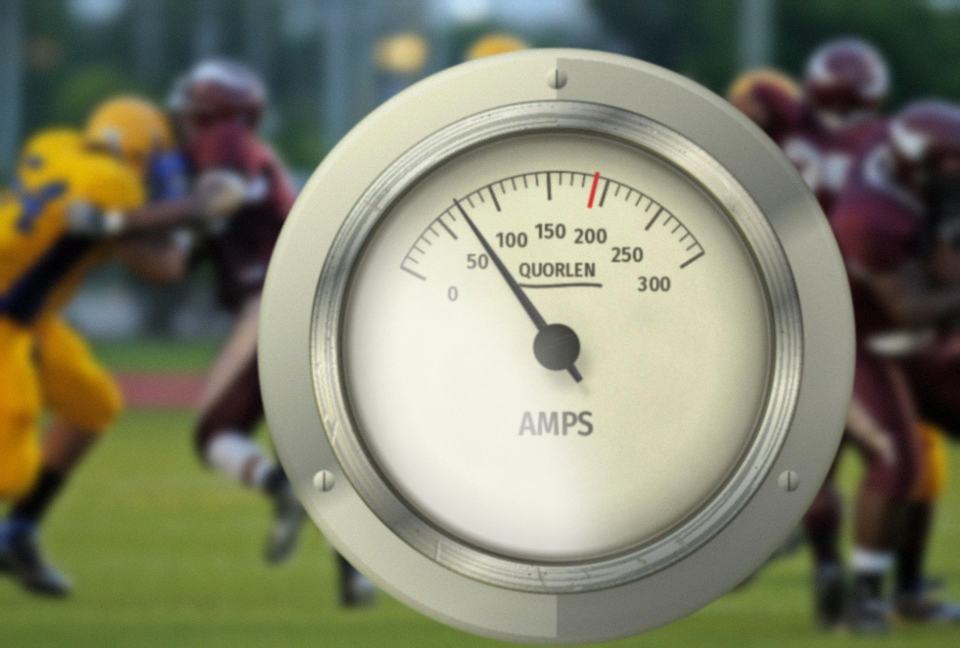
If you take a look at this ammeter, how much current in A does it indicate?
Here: 70 A
